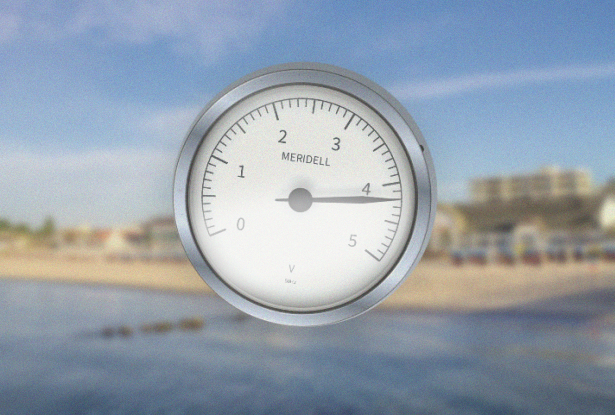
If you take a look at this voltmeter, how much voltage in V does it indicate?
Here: 4.2 V
